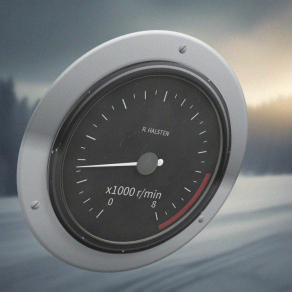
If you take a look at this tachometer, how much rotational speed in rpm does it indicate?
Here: 1375 rpm
